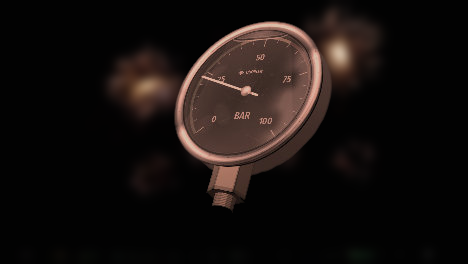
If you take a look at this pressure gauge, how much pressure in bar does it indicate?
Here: 22.5 bar
